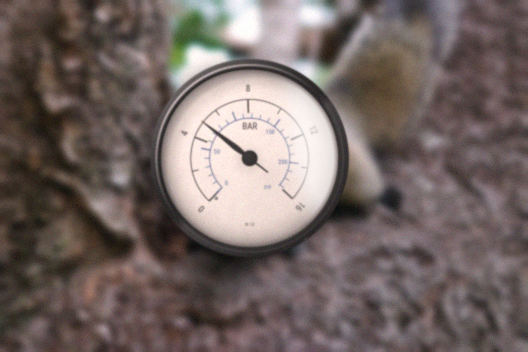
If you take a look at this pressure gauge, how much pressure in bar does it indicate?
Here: 5 bar
